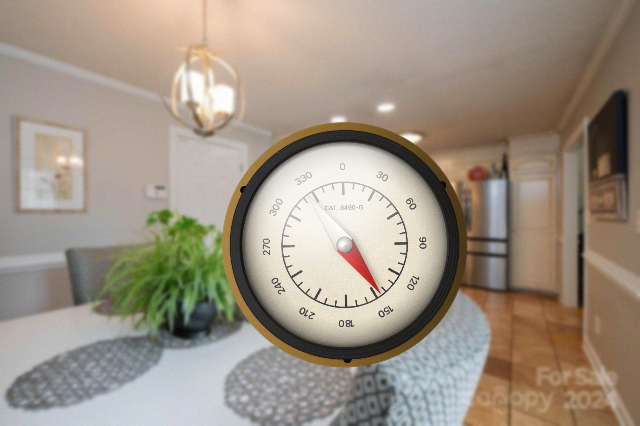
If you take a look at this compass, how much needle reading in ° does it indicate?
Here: 145 °
